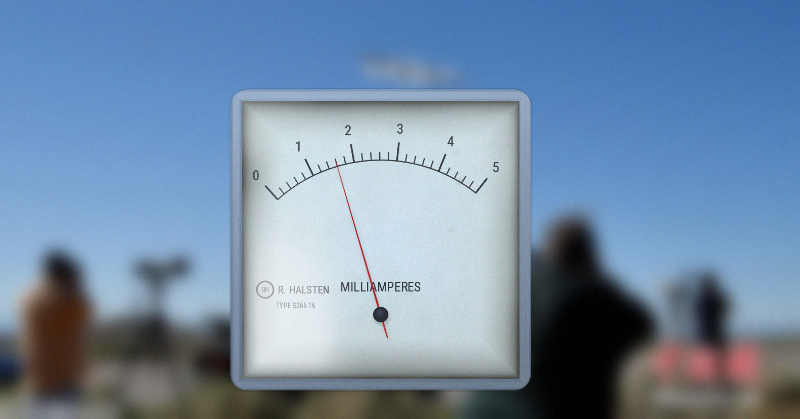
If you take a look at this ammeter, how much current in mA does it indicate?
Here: 1.6 mA
